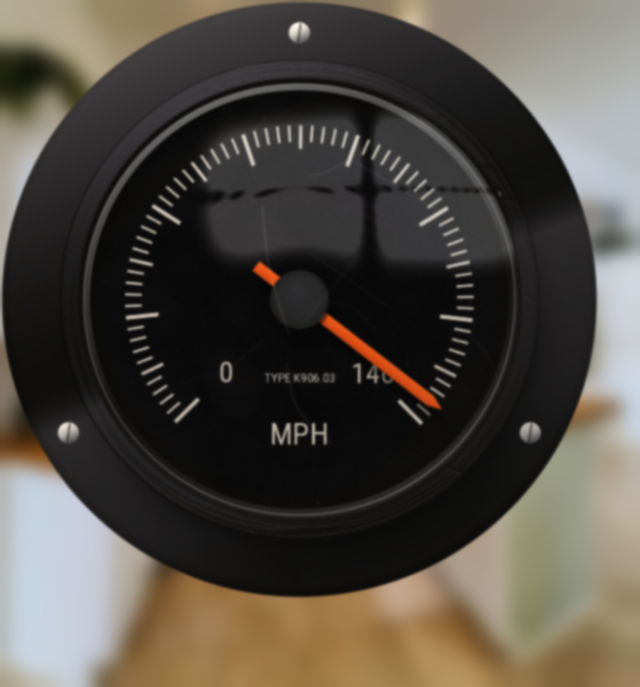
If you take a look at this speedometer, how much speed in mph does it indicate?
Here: 136 mph
